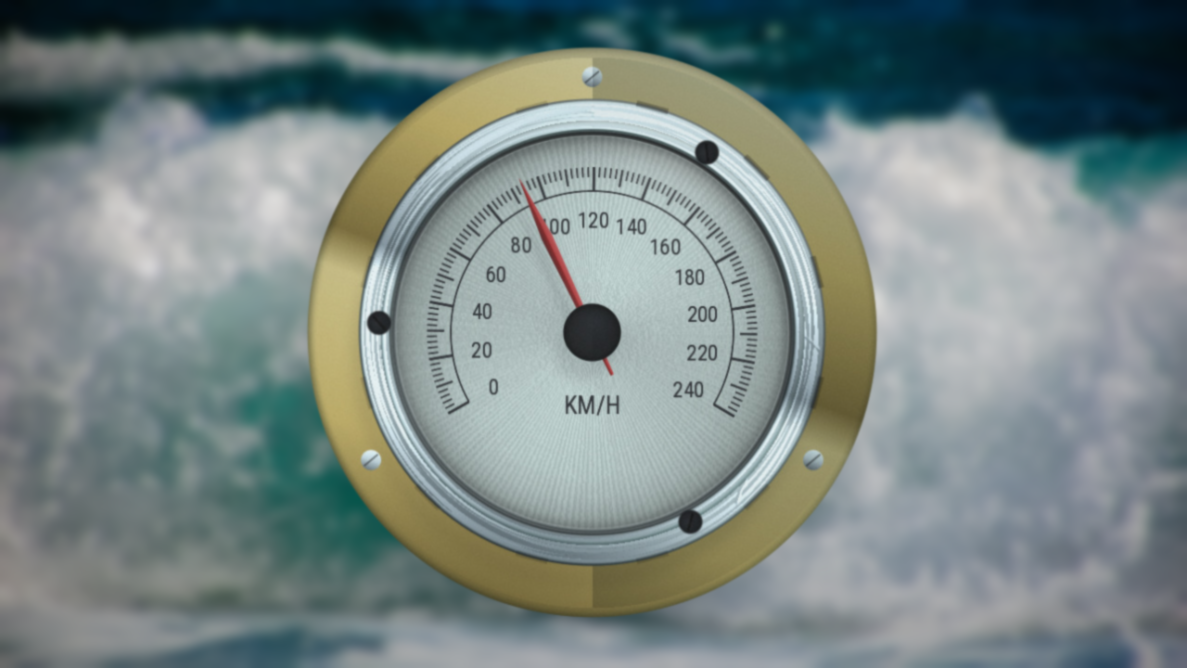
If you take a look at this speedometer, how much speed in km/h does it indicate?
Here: 94 km/h
